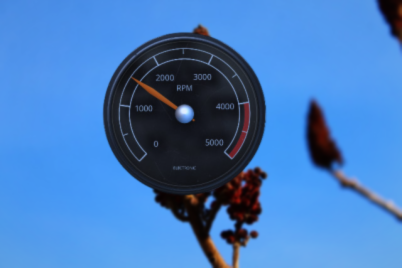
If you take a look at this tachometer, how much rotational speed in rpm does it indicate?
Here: 1500 rpm
